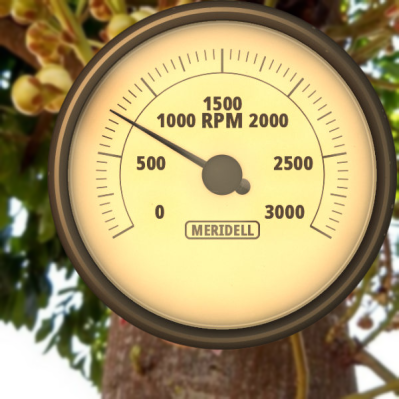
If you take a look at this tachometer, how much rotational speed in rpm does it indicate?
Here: 750 rpm
